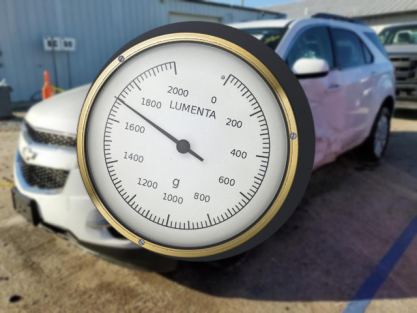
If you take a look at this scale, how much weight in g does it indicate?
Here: 1700 g
